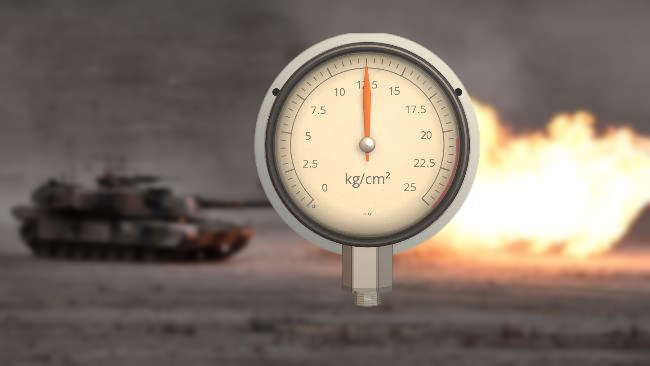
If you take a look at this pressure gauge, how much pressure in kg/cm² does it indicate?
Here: 12.5 kg/cm²
